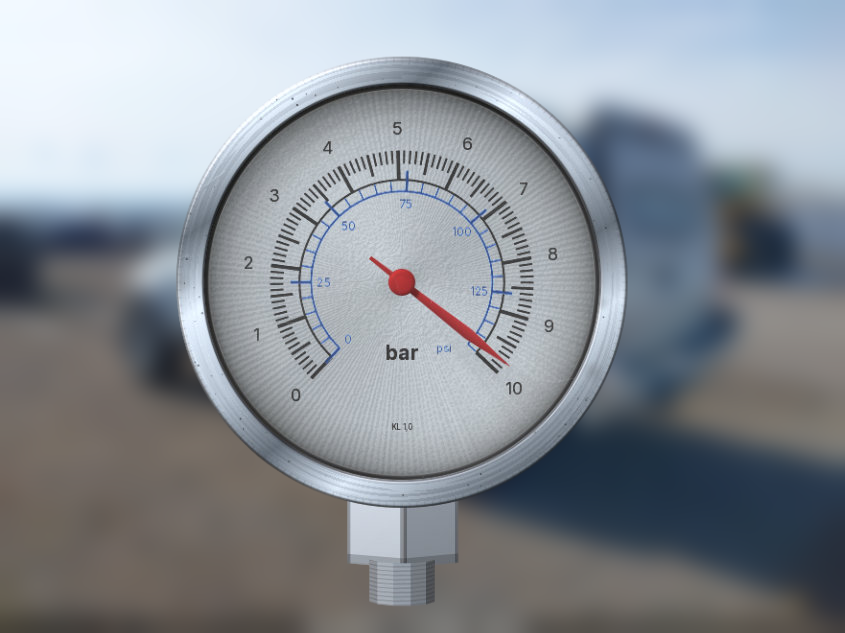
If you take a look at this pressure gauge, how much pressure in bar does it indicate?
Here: 9.8 bar
